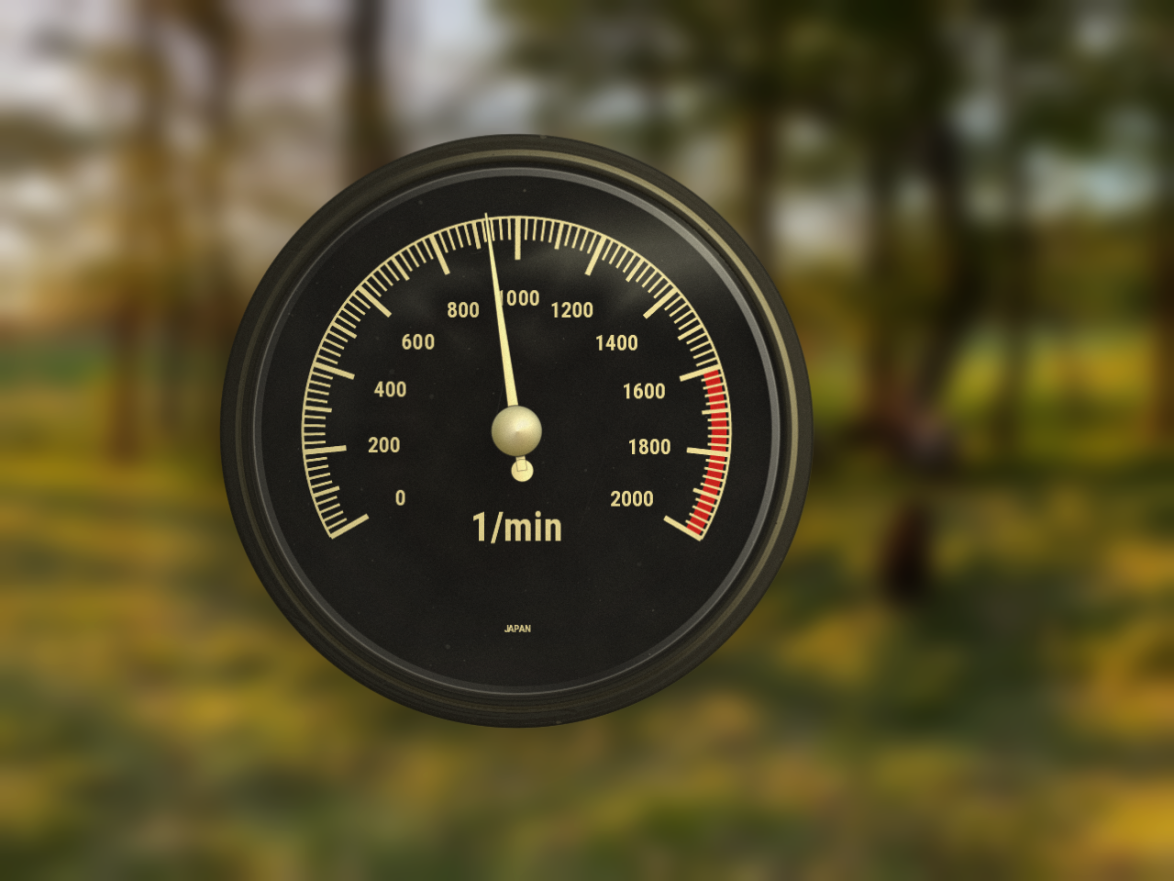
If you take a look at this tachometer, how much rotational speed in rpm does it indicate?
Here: 930 rpm
